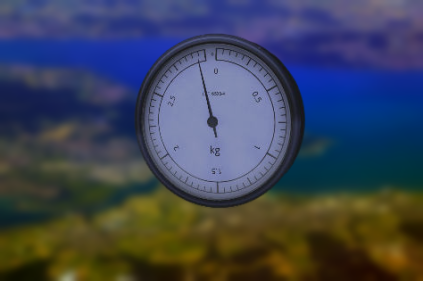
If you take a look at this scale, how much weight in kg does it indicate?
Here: 2.95 kg
